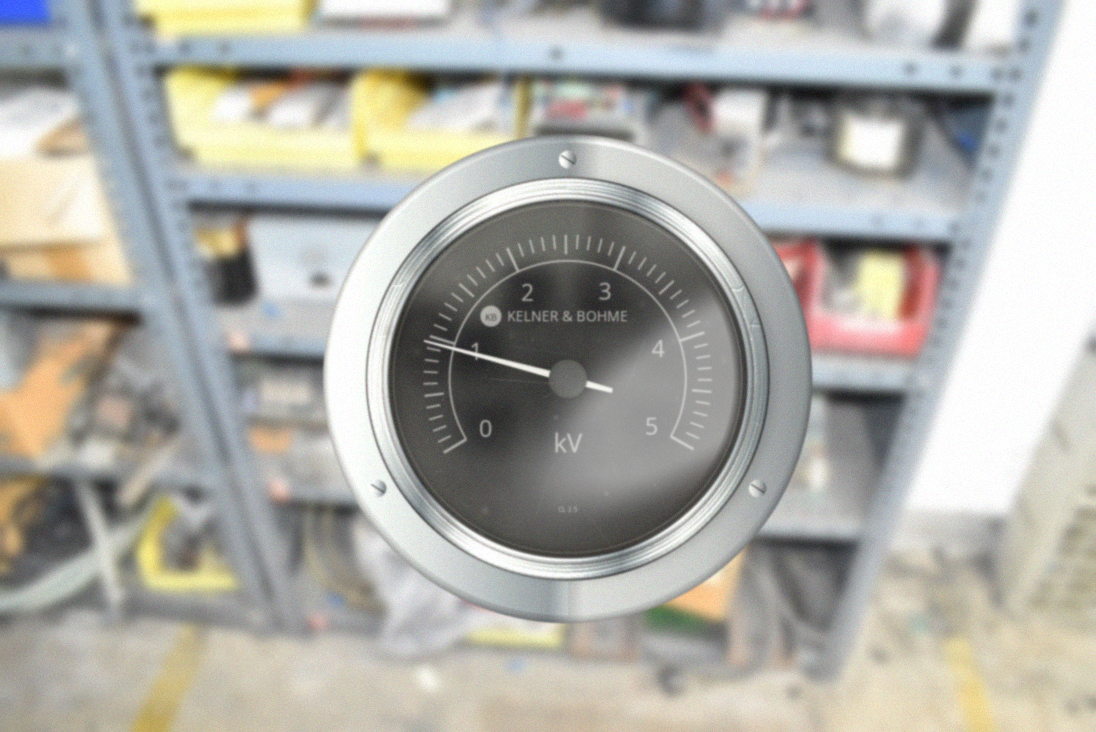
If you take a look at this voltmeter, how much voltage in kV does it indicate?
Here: 0.95 kV
